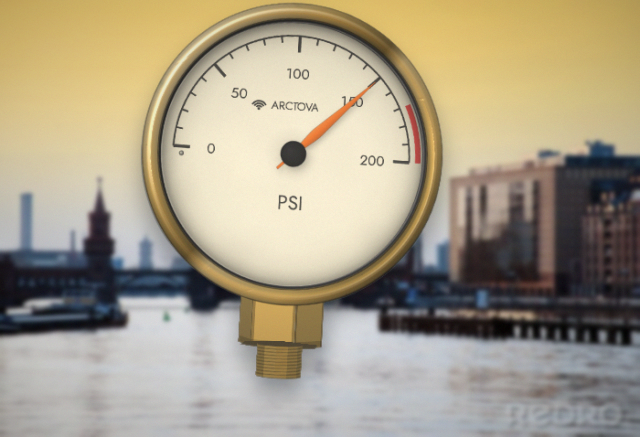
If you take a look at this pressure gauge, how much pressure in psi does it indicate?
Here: 150 psi
